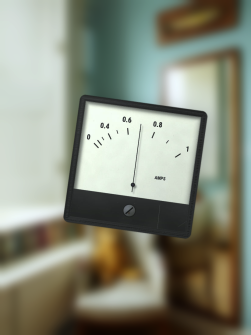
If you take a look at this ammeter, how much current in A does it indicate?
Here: 0.7 A
